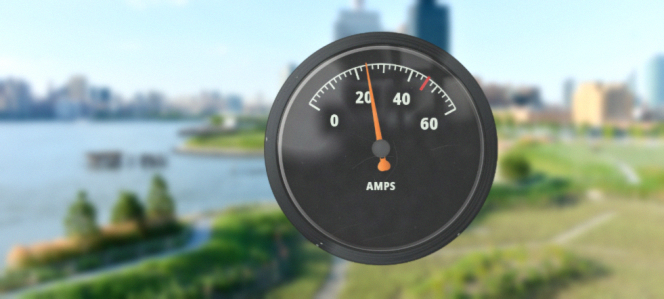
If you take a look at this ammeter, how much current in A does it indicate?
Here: 24 A
